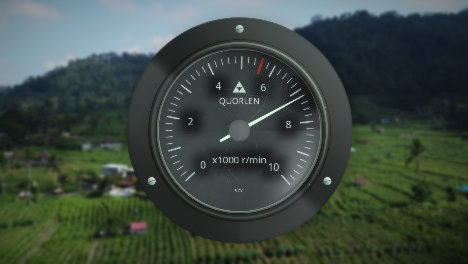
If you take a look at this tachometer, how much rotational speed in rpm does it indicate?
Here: 7200 rpm
